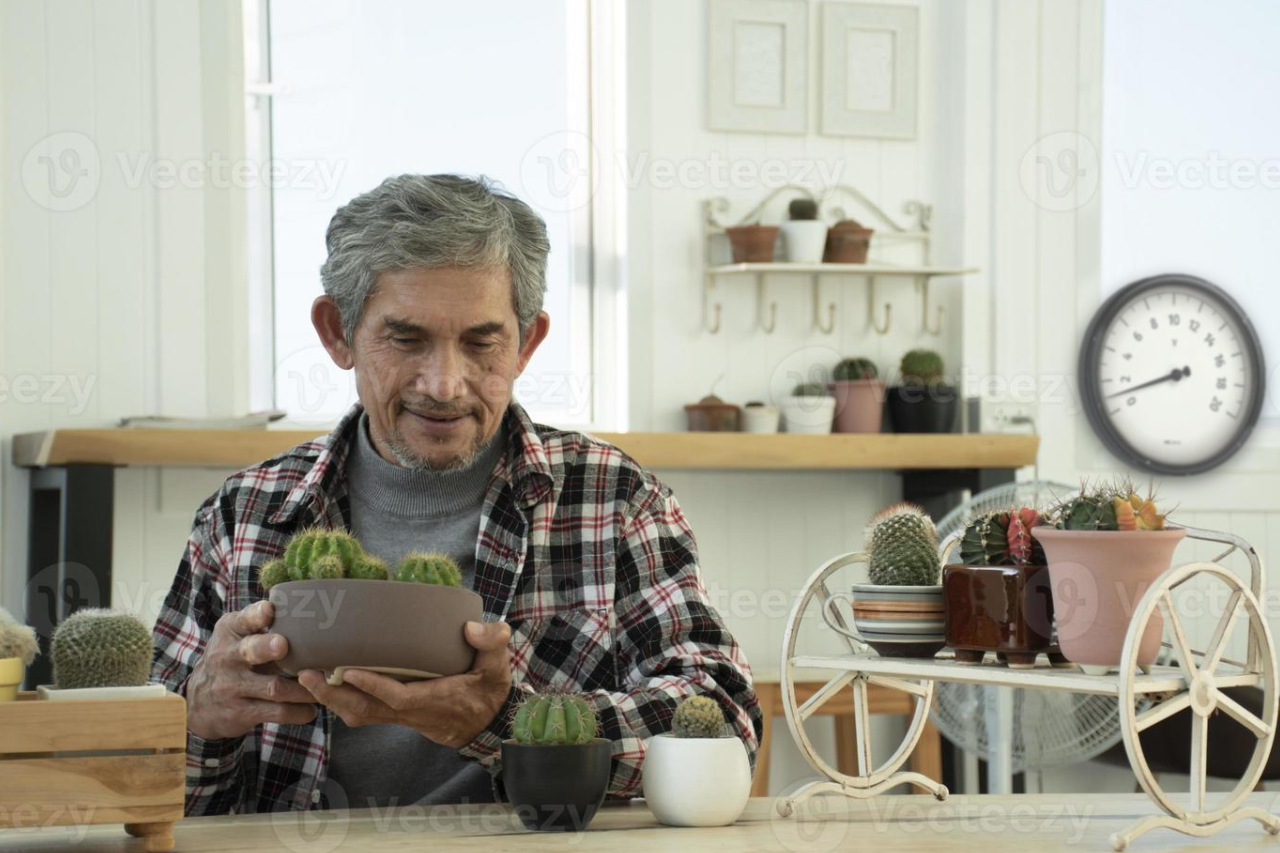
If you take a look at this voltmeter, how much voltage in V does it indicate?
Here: 1 V
